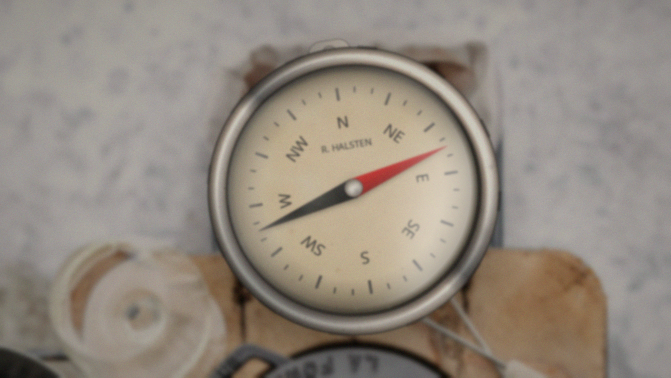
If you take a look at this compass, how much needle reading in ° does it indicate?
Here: 75 °
